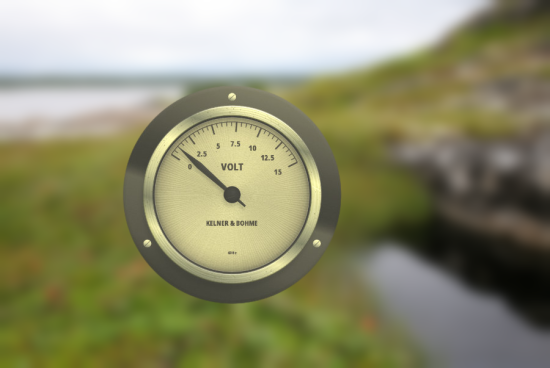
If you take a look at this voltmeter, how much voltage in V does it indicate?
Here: 1 V
